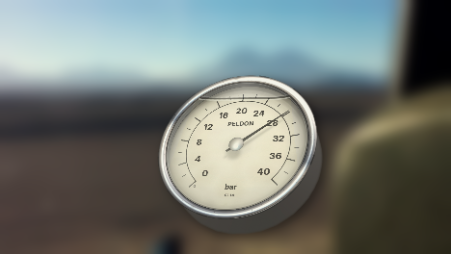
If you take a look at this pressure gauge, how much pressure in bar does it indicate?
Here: 28 bar
